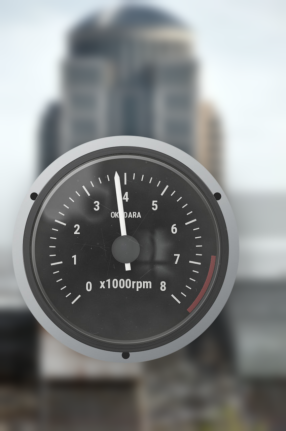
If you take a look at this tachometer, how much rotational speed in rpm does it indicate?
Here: 3800 rpm
